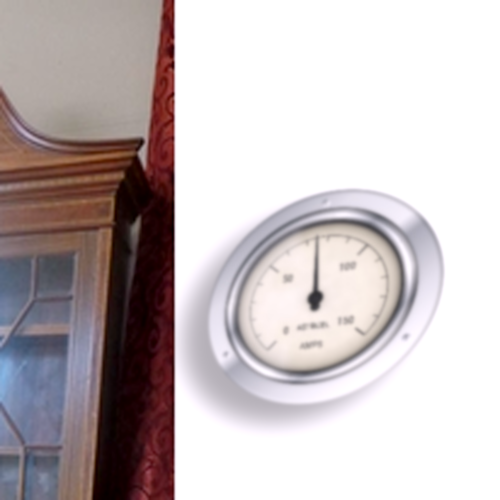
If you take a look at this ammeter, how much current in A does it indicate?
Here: 75 A
